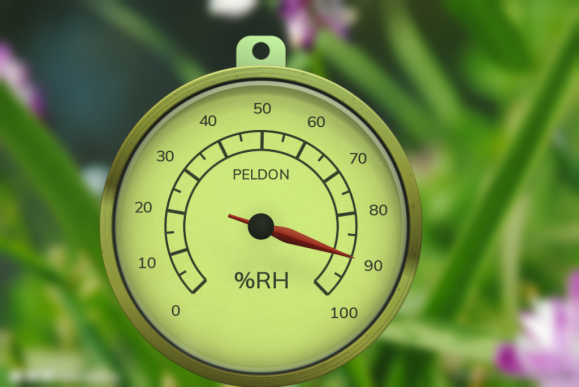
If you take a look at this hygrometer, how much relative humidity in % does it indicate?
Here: 90 %
